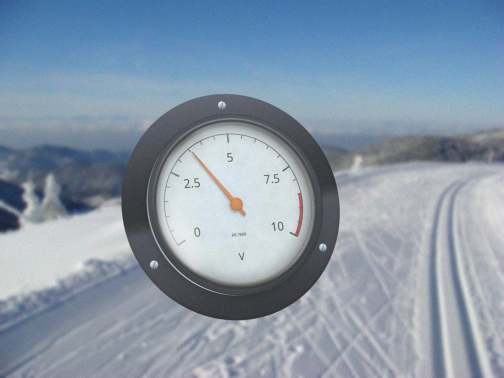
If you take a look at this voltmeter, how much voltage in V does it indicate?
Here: 3.5 V
